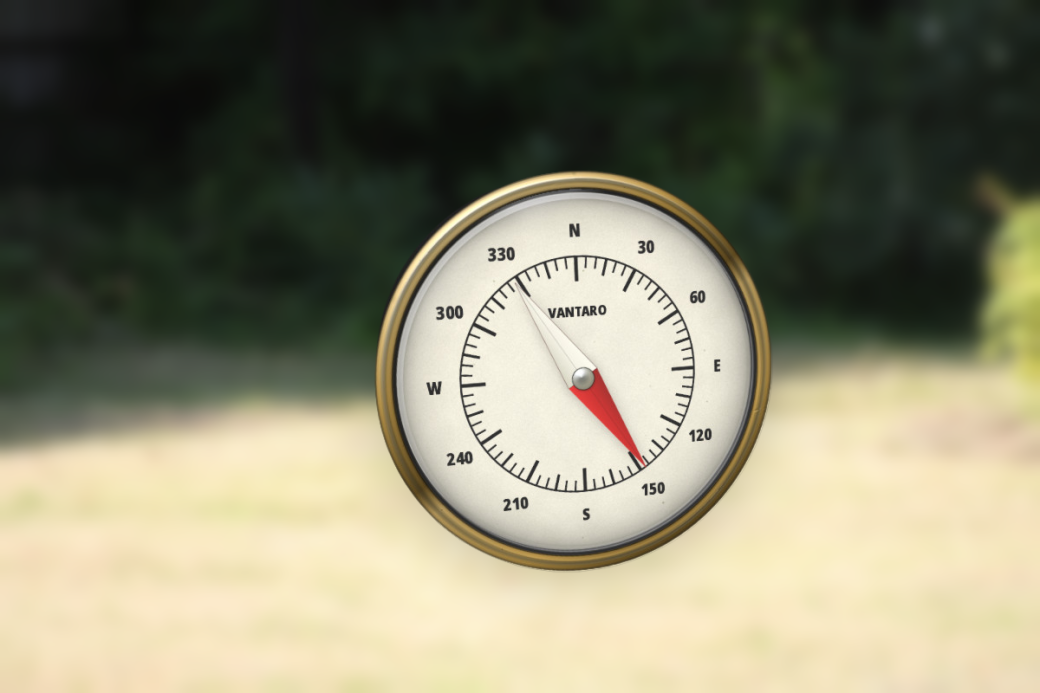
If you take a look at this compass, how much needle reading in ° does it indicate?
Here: 147.5 °
